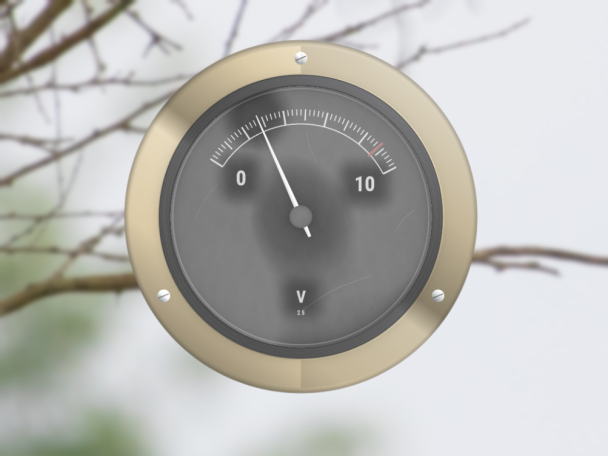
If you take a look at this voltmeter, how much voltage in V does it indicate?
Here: 2.8 V
